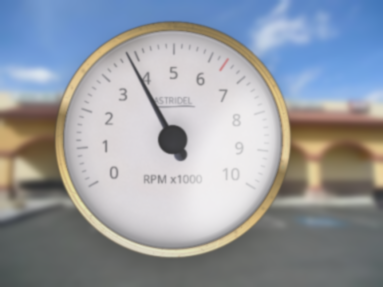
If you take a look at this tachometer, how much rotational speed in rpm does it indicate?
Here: 3800 rpm
